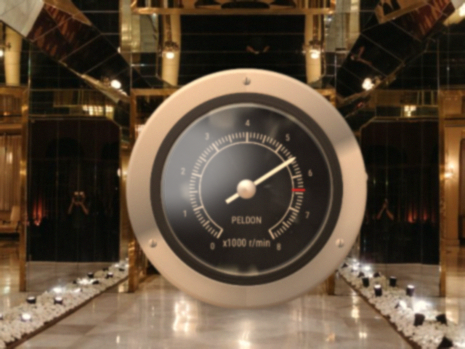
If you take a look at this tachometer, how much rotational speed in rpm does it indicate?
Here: 5500 rpm
